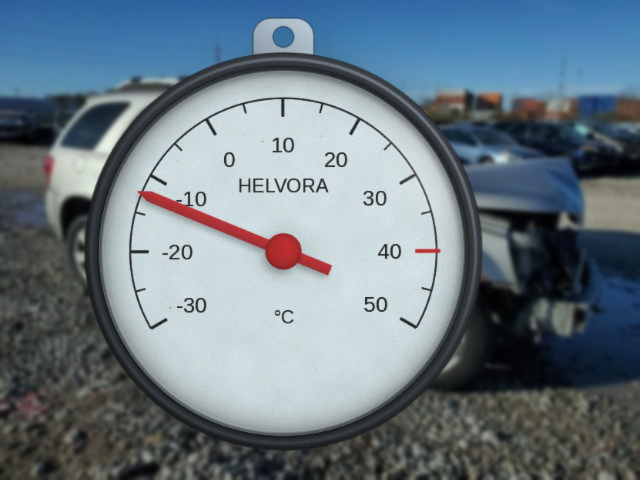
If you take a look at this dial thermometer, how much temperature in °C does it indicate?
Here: -12.5 °C
